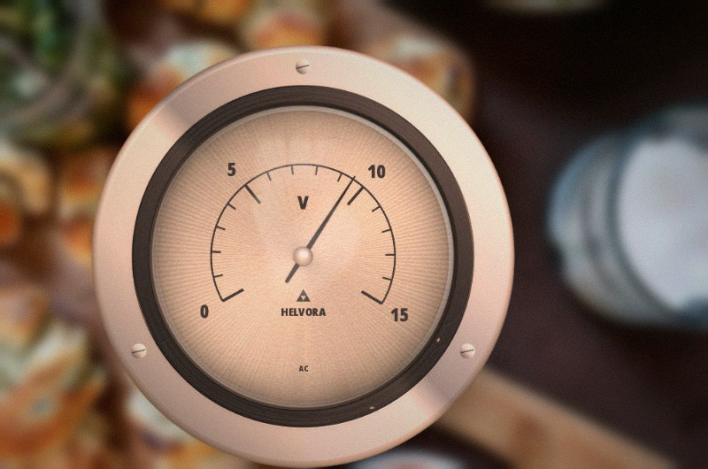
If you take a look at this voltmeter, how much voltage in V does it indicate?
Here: 9.5 V
